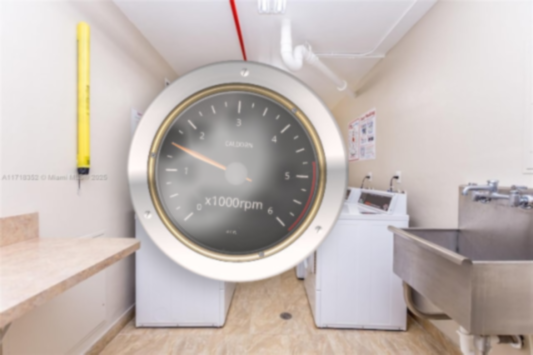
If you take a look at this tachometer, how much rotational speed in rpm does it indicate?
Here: 1500 rpm
